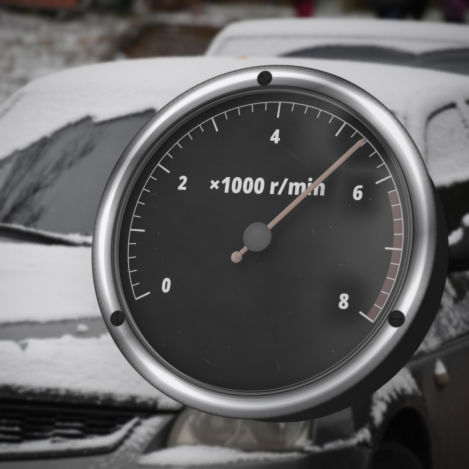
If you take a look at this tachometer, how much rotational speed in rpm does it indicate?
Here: 5400 rpm
